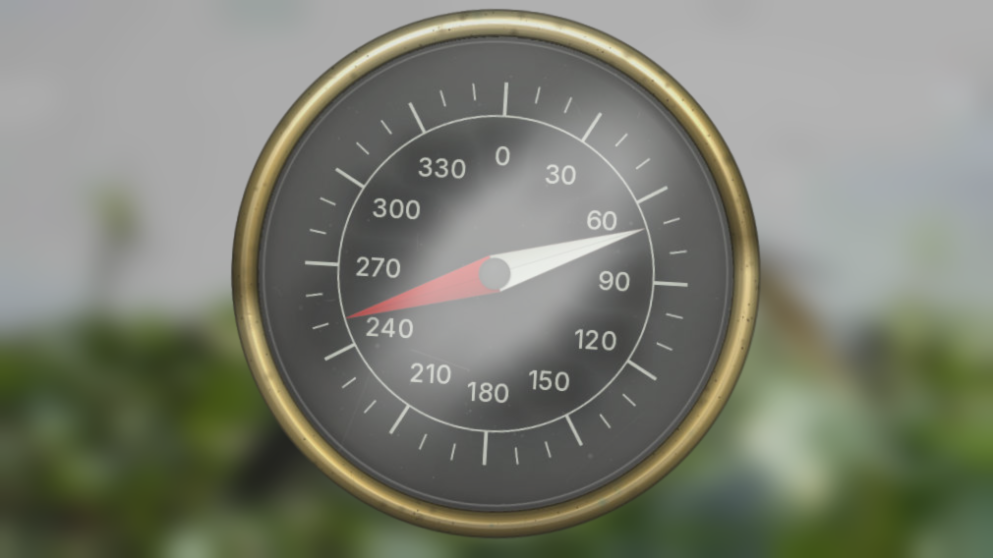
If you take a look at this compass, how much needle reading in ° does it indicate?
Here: 250 °
